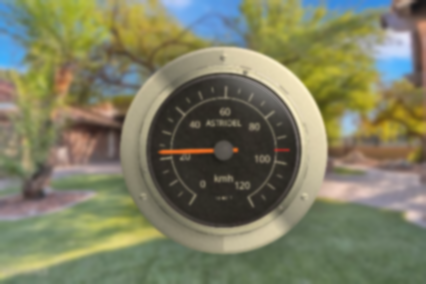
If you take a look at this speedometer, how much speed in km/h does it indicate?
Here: 22.5 km/h
